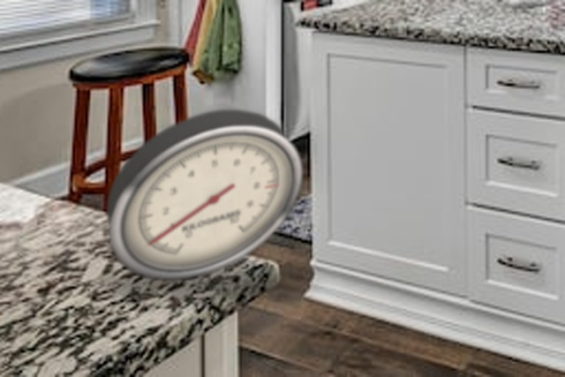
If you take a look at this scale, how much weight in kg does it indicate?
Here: 1 kg
